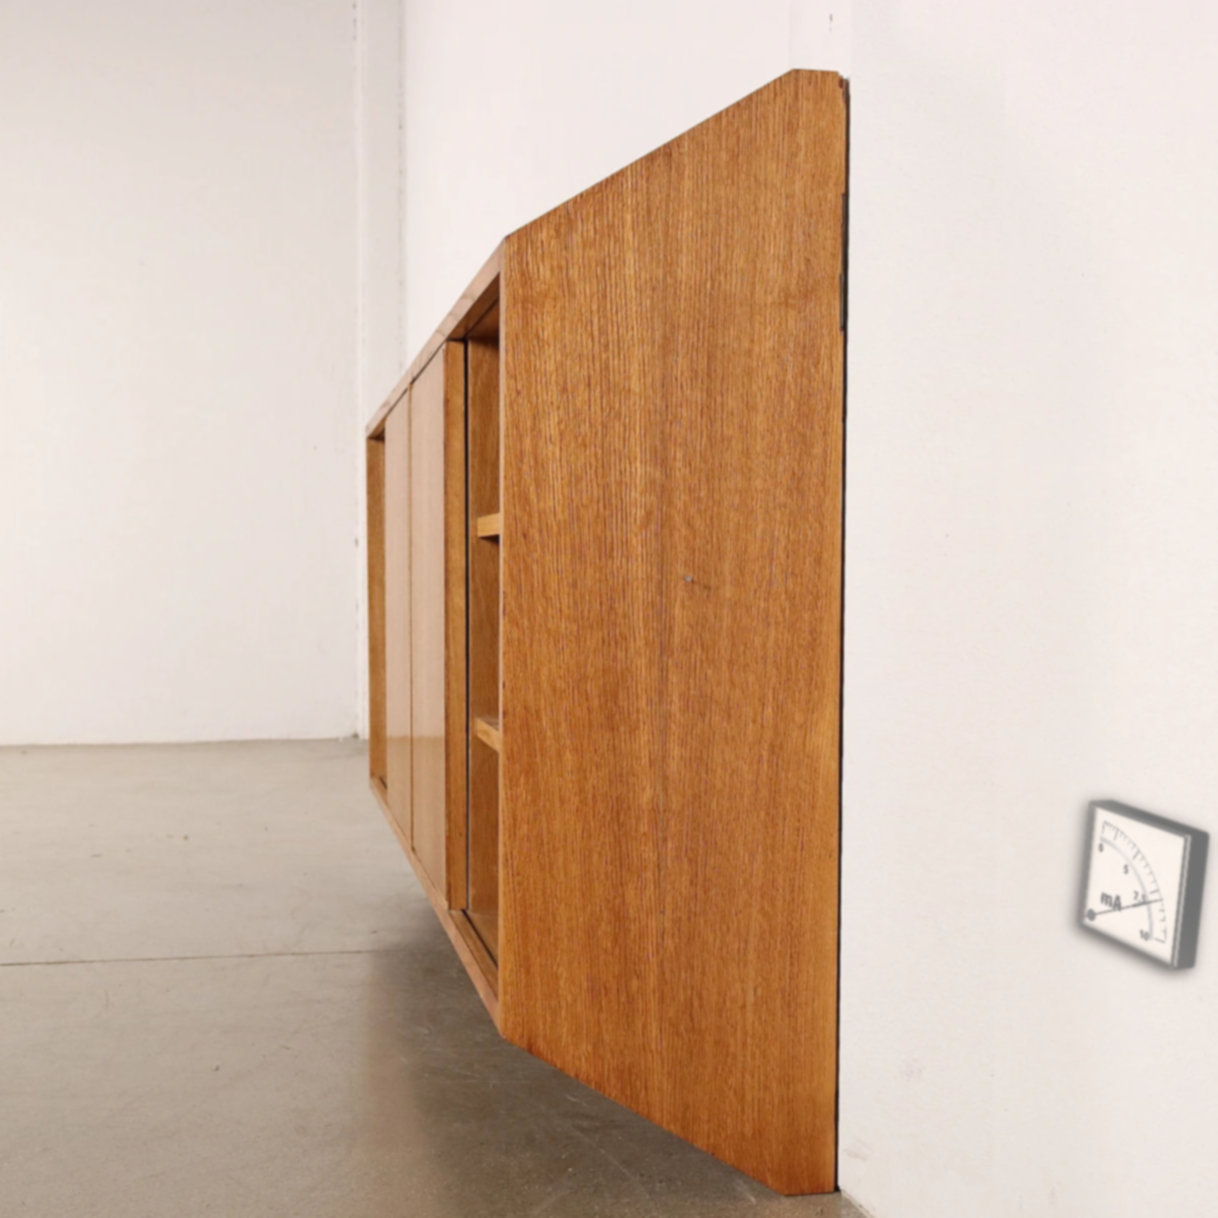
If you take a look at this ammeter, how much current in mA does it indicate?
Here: 8 mA
